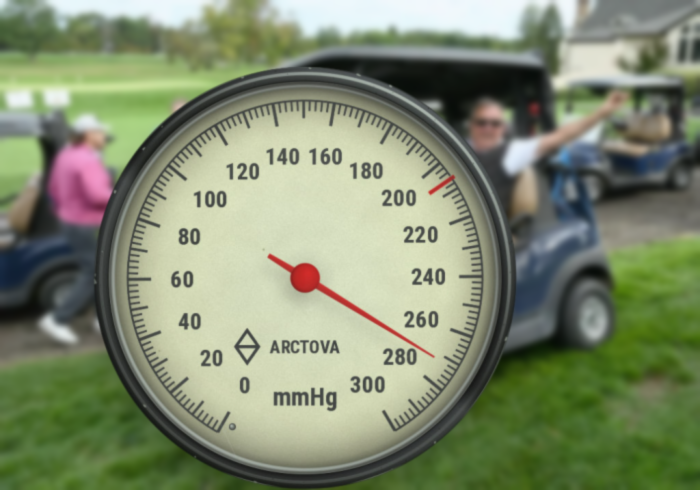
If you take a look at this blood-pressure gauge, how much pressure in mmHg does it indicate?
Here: 272 mmHg
